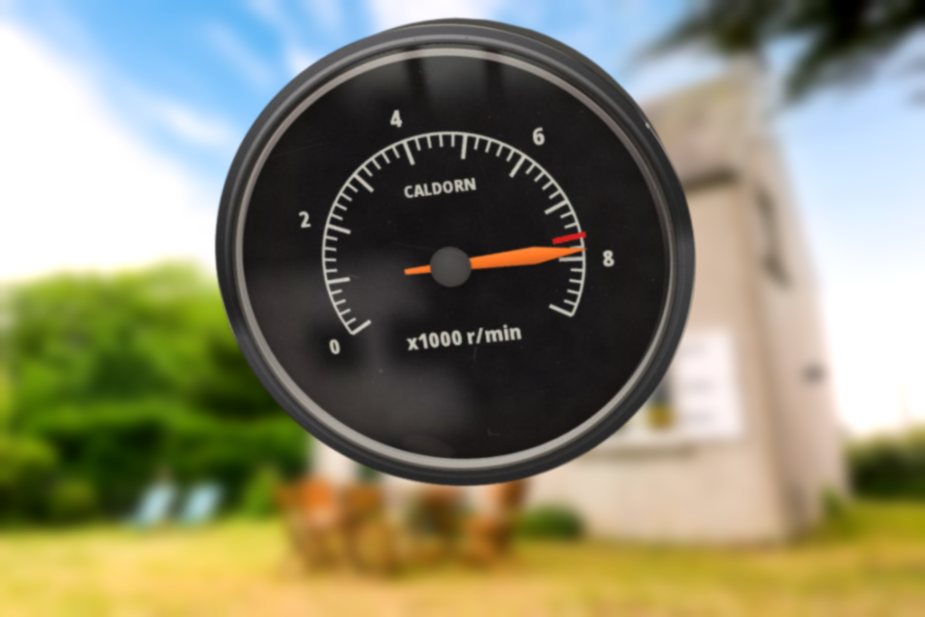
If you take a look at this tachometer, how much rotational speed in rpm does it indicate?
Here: 7800 rpm
